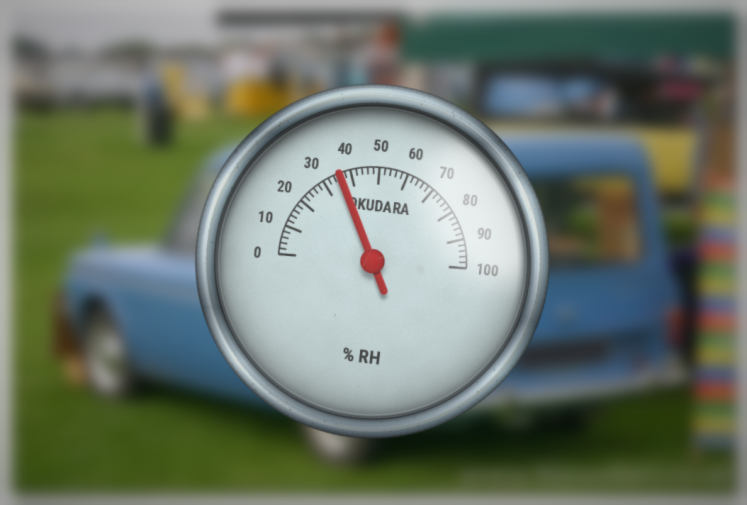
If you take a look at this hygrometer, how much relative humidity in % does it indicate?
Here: 36 %
